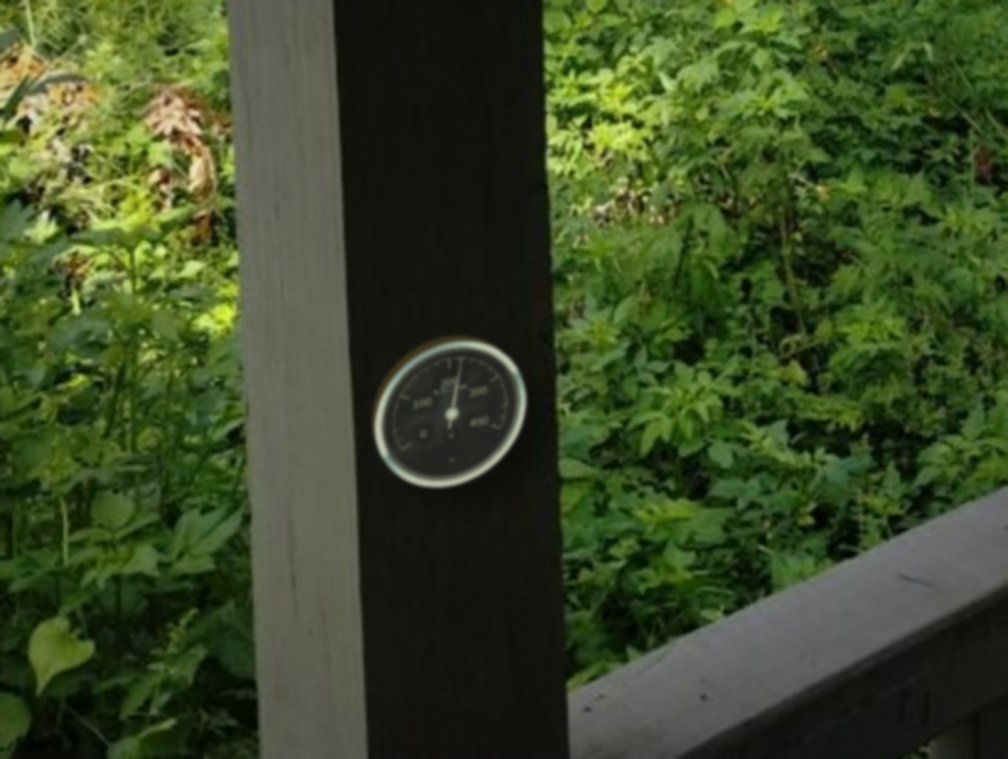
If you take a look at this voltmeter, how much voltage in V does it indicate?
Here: 220 V
